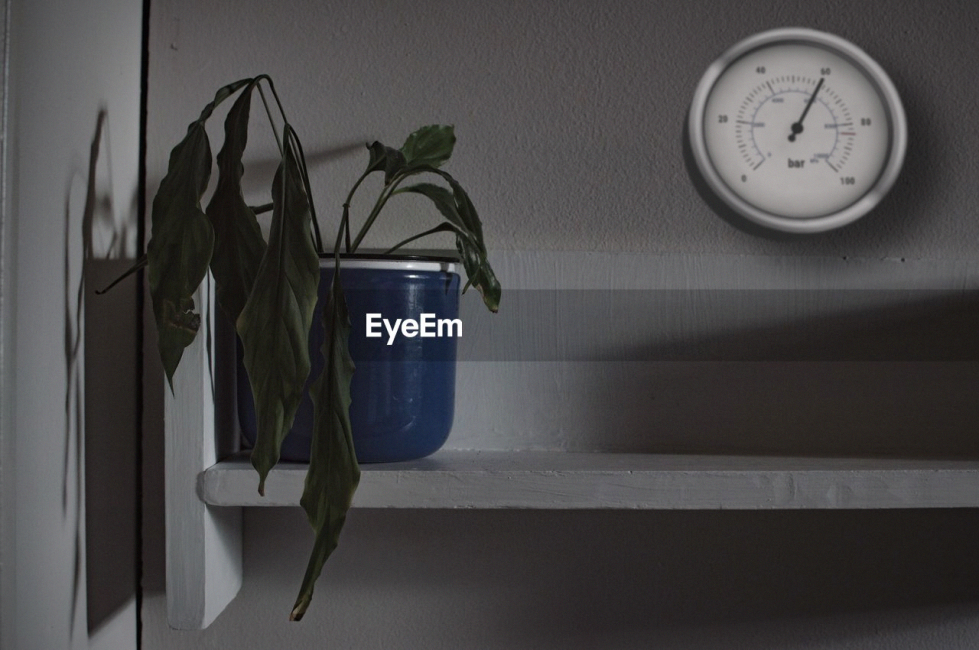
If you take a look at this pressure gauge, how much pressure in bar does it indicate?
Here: 60 bar
